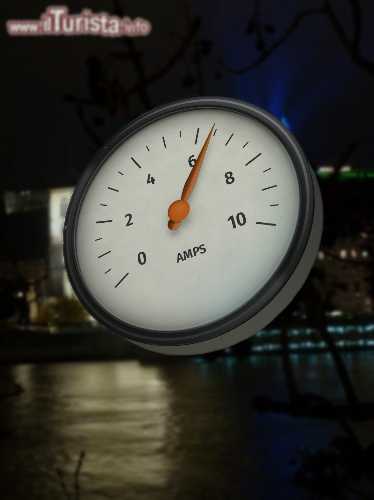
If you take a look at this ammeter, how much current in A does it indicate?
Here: 6.5 A
